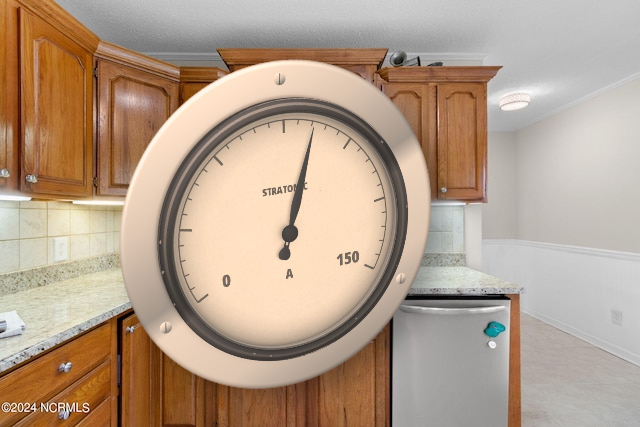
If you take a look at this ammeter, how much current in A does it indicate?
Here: 85 A
